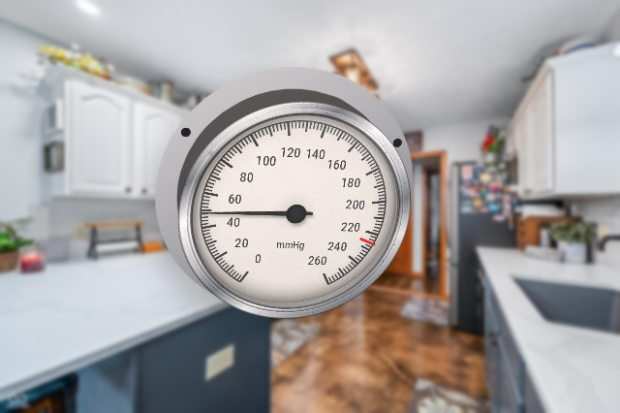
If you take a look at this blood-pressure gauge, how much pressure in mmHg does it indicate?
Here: 50 mmHg
